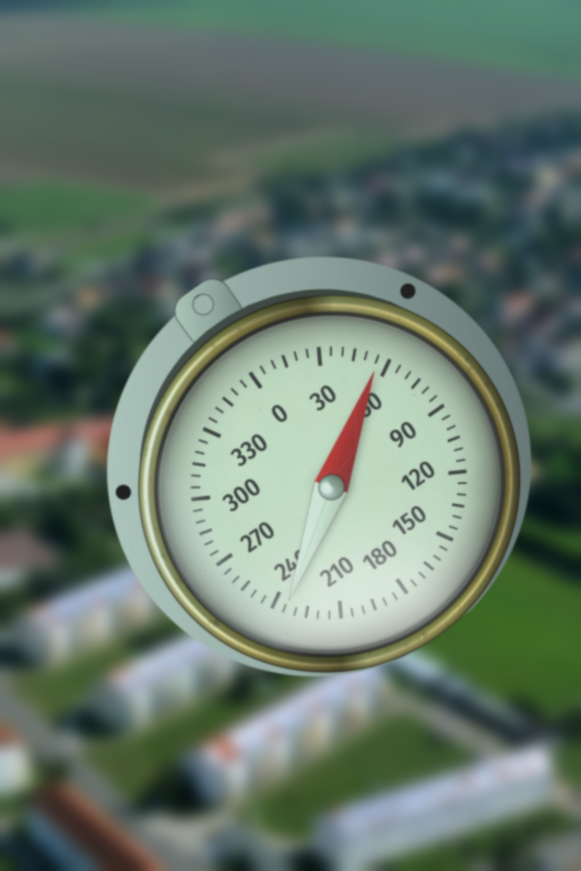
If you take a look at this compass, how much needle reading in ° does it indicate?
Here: 55 °
